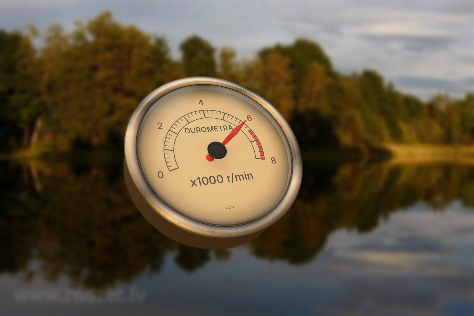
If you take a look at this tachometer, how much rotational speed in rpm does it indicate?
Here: 6000 rpm
